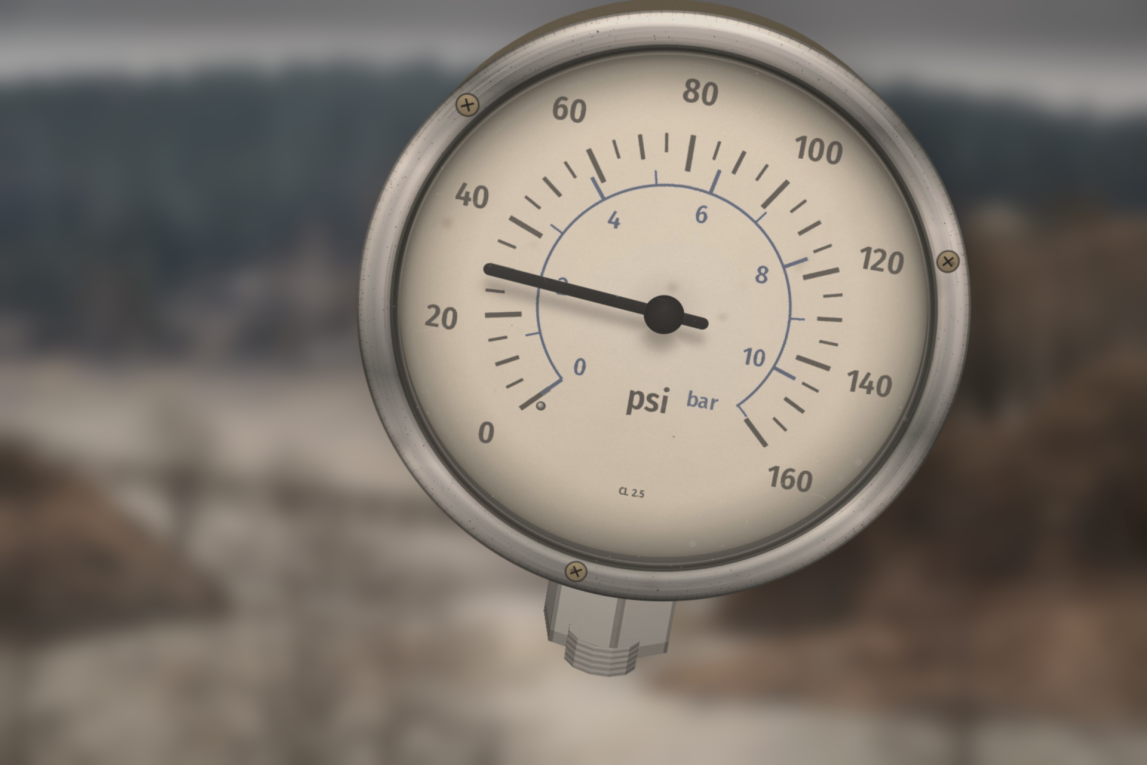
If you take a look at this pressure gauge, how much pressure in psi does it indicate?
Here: 30 psi
